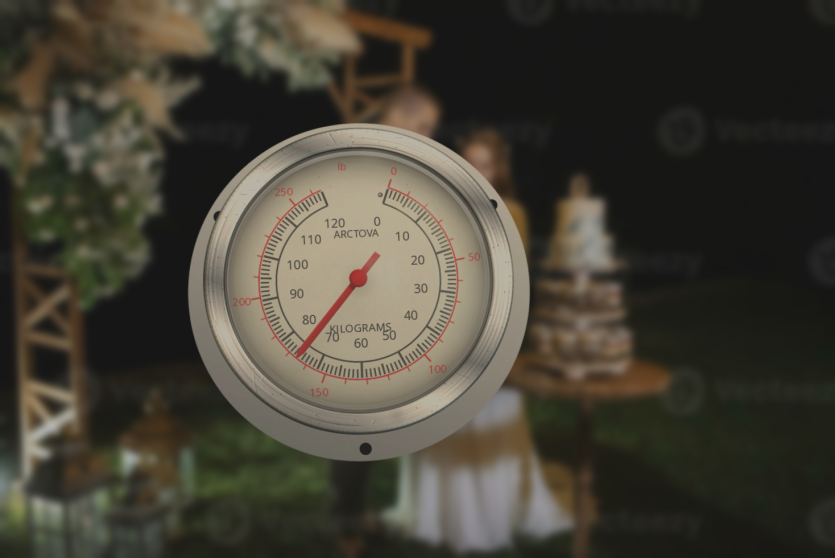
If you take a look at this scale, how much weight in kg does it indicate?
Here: 75 kg
